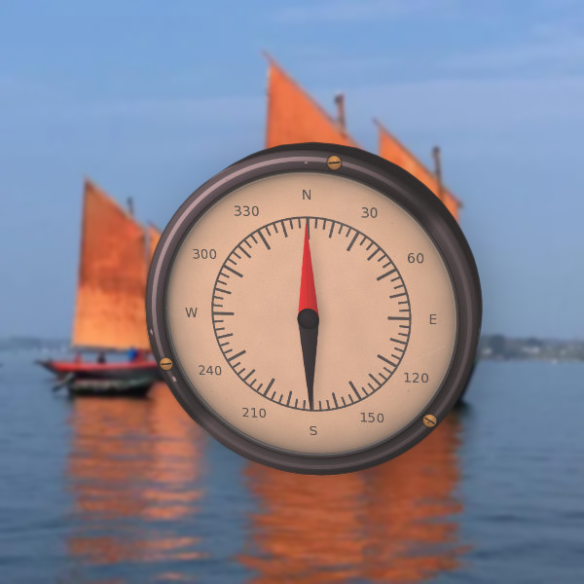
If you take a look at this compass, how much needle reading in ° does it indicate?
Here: 0 °
